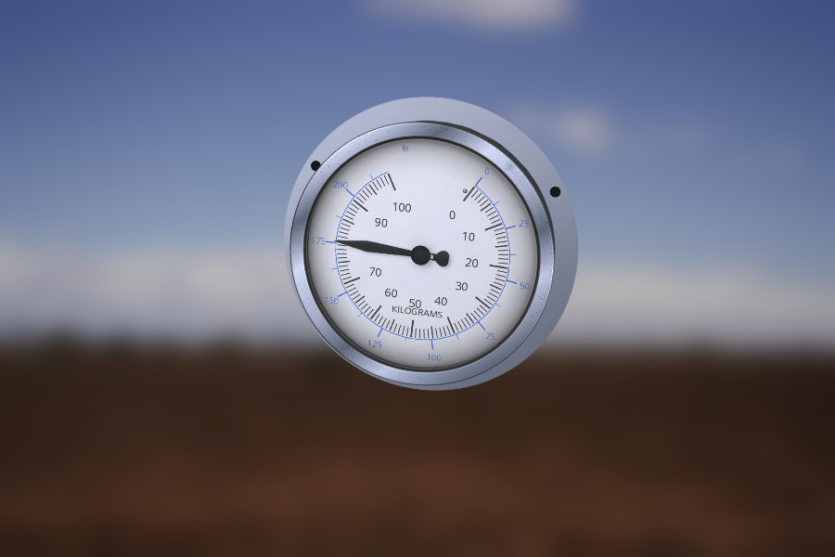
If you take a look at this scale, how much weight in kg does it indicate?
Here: 80 kg
